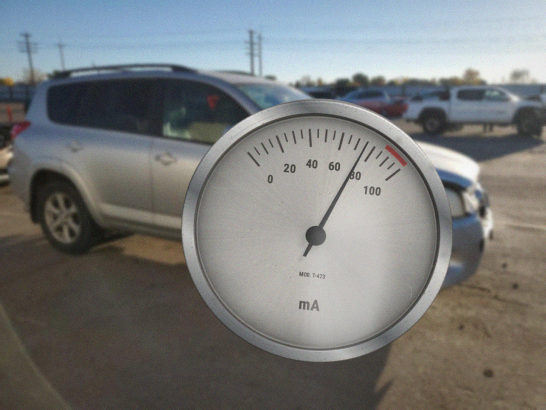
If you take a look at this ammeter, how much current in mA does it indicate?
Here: 75 mA
